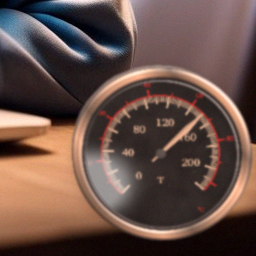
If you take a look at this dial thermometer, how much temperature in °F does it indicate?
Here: 150 °F
